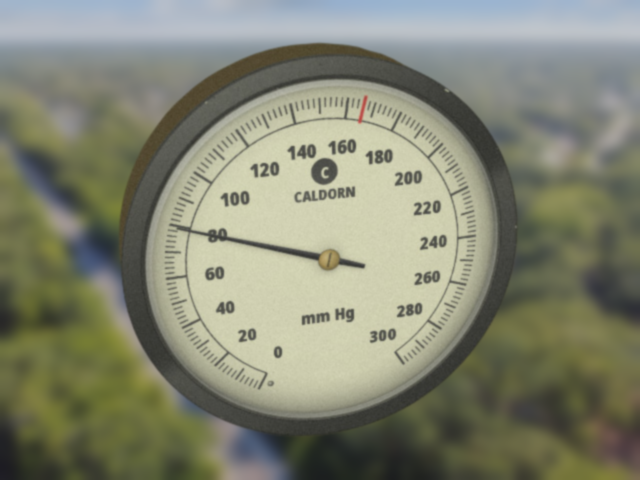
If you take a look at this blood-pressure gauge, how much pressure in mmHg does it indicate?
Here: 80 mmHg
